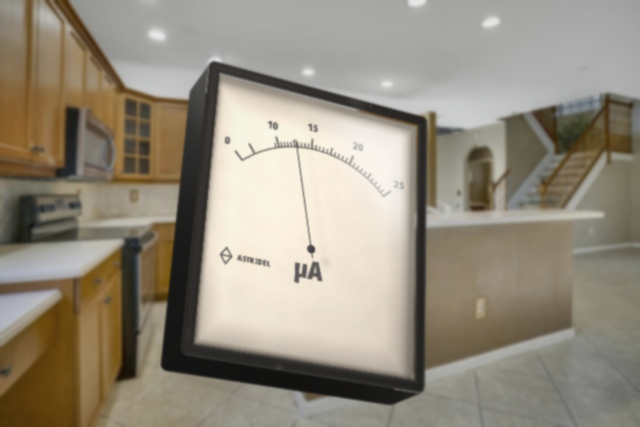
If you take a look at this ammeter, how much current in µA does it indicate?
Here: 12.5 µA
